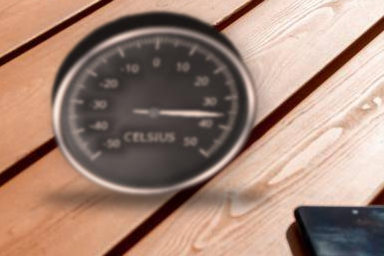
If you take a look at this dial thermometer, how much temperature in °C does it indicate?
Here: 35 °C
